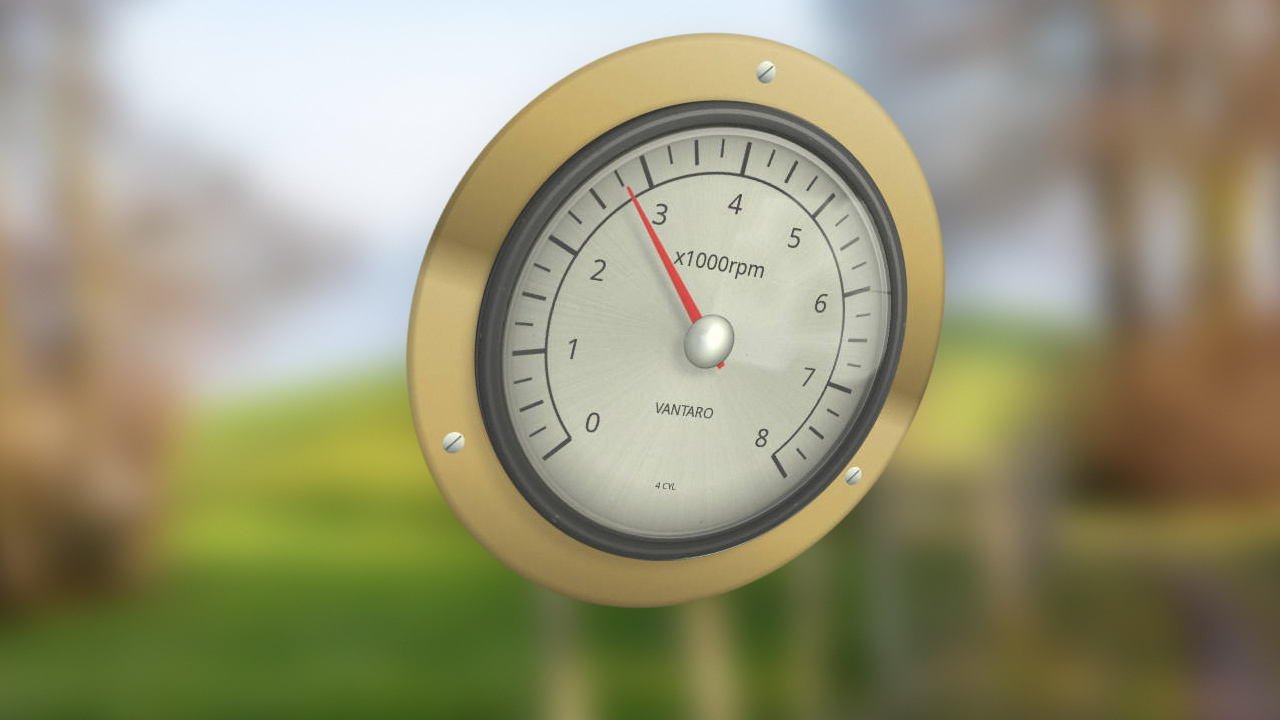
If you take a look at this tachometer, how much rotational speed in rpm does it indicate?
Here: 2750 rpm
